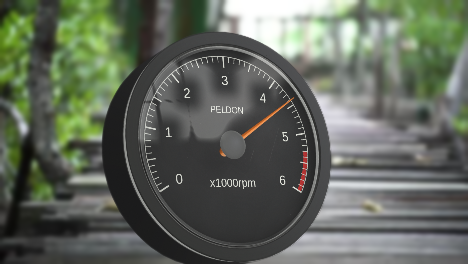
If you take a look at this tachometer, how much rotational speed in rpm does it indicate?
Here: 4400 rpm
